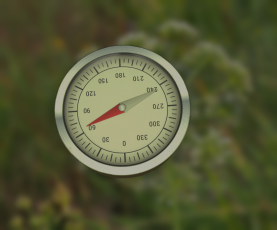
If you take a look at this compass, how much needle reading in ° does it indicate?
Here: 65 °
